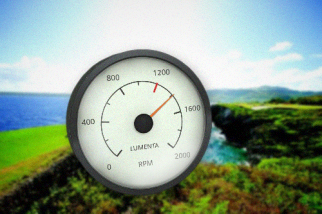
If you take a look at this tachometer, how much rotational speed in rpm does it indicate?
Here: 1400 rpm
